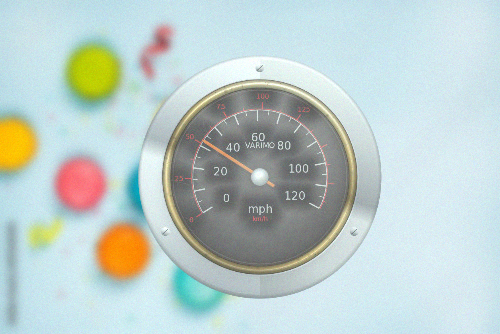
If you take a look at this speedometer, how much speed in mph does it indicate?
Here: 32.5 mph
